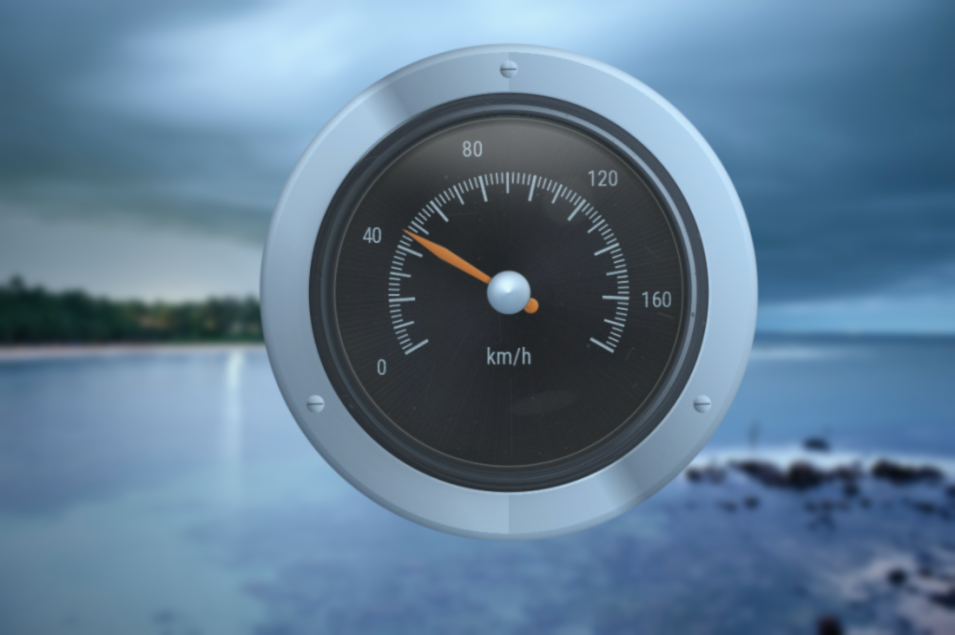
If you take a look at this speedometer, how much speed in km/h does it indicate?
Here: 46 km/h
